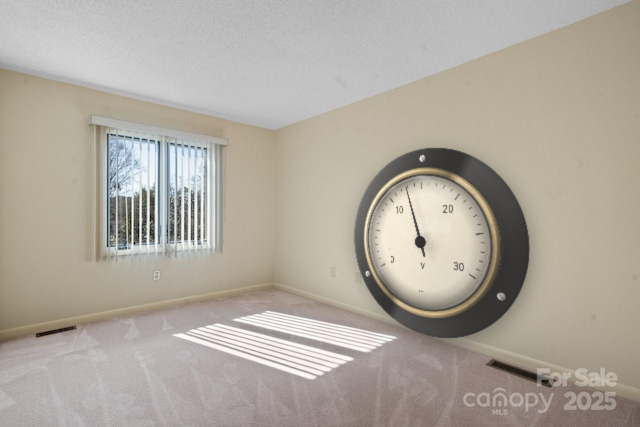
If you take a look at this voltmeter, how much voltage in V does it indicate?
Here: 13 V
